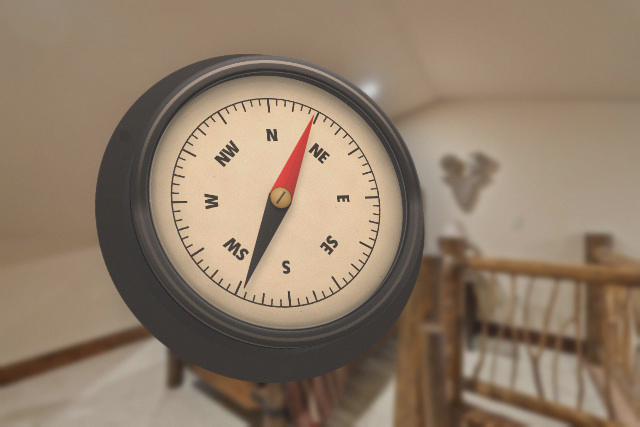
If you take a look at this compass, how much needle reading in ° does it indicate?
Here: 27.5 °
